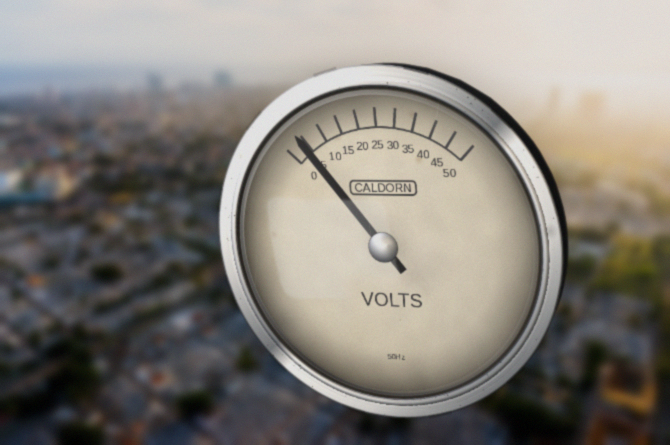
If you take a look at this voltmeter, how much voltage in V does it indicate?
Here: 5 V
